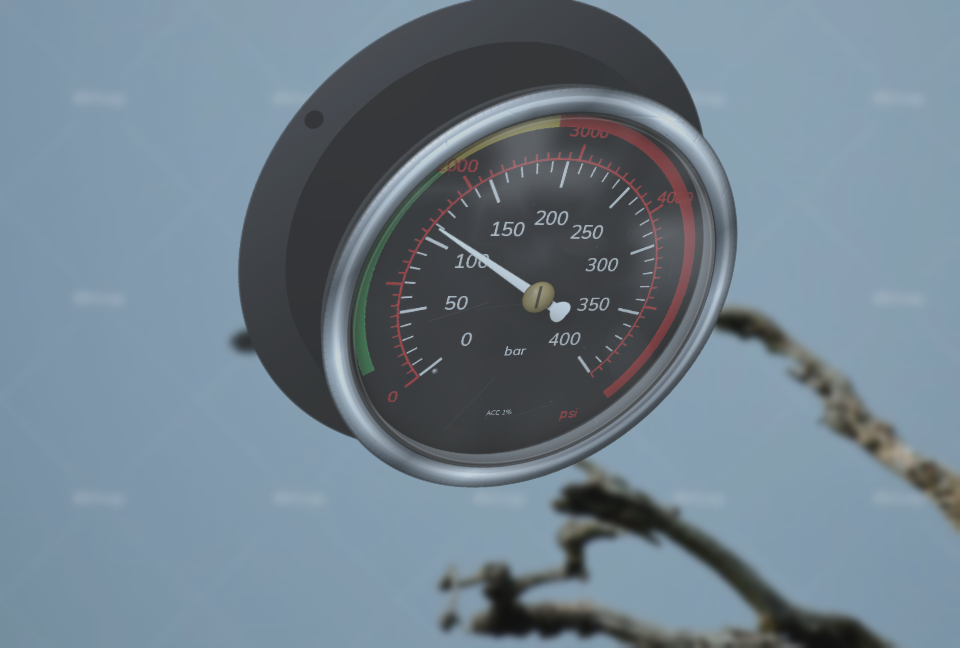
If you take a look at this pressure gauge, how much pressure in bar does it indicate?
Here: 110 bar
